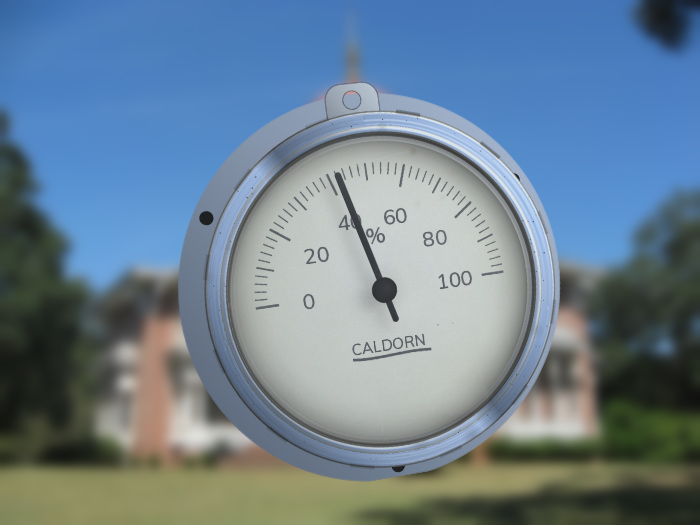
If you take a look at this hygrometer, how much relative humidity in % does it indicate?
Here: 42 %
